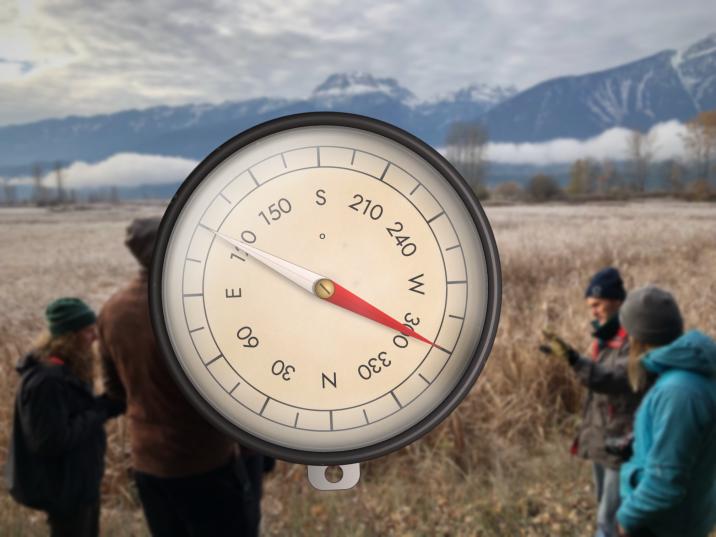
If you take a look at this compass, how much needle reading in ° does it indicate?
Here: 300 °
